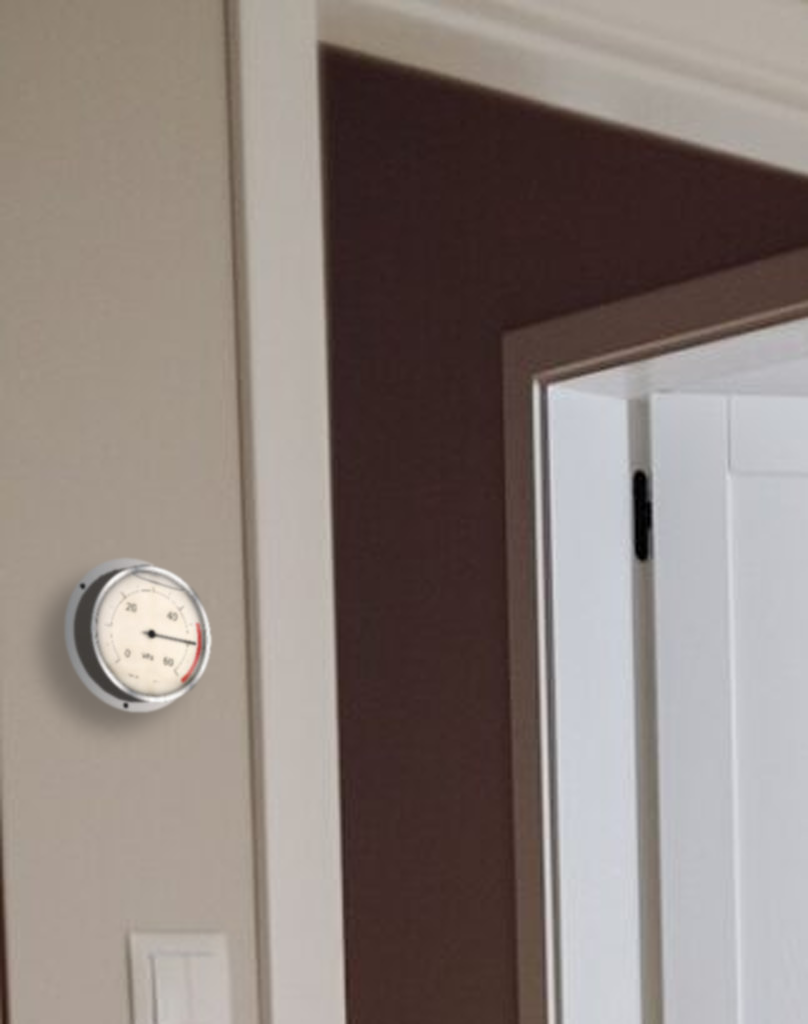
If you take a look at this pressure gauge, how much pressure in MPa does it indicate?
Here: 50 MPa
